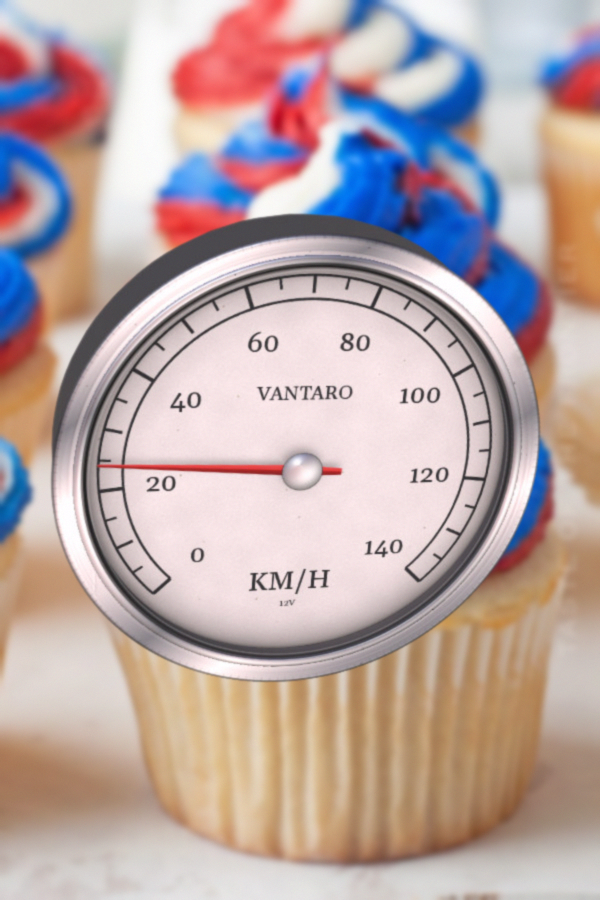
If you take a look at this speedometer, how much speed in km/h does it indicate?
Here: 25 km/h
